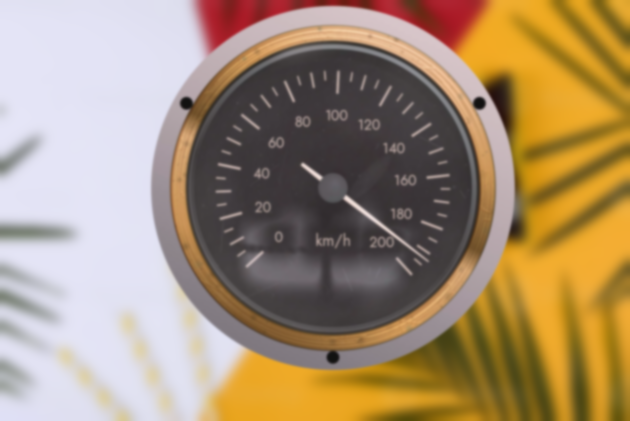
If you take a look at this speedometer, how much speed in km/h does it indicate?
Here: 192.5 km/h
